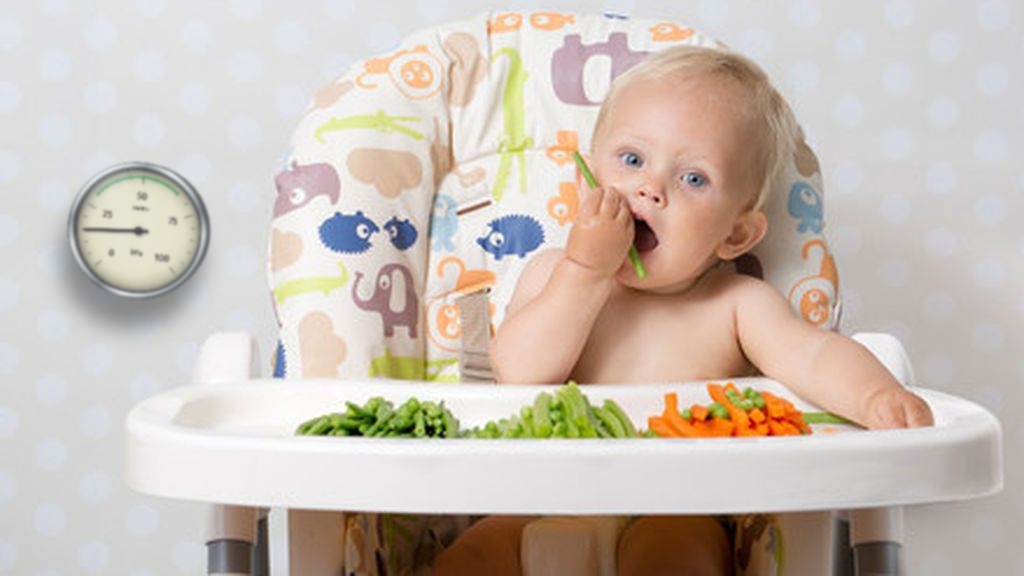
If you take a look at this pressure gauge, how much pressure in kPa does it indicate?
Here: 15 kPa
